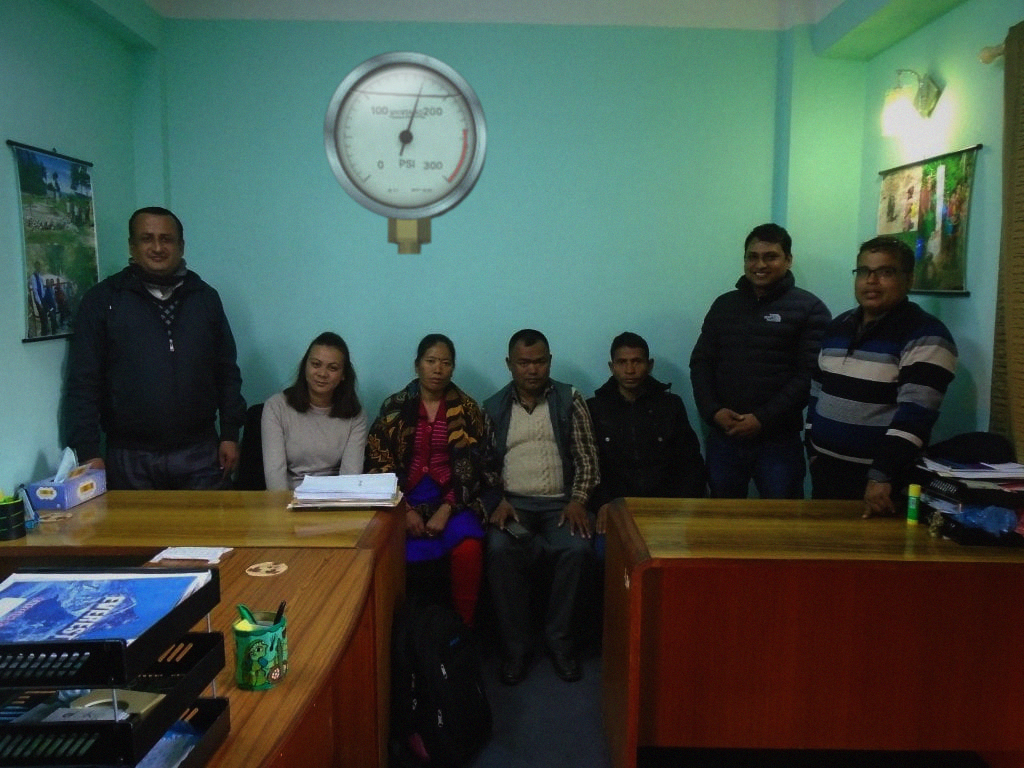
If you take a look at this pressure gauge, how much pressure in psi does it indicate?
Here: 170 psi
